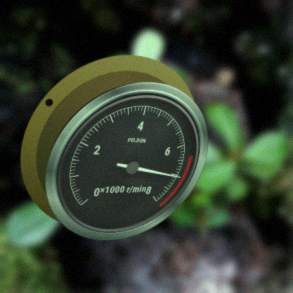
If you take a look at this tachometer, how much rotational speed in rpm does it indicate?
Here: 7000 rpm
